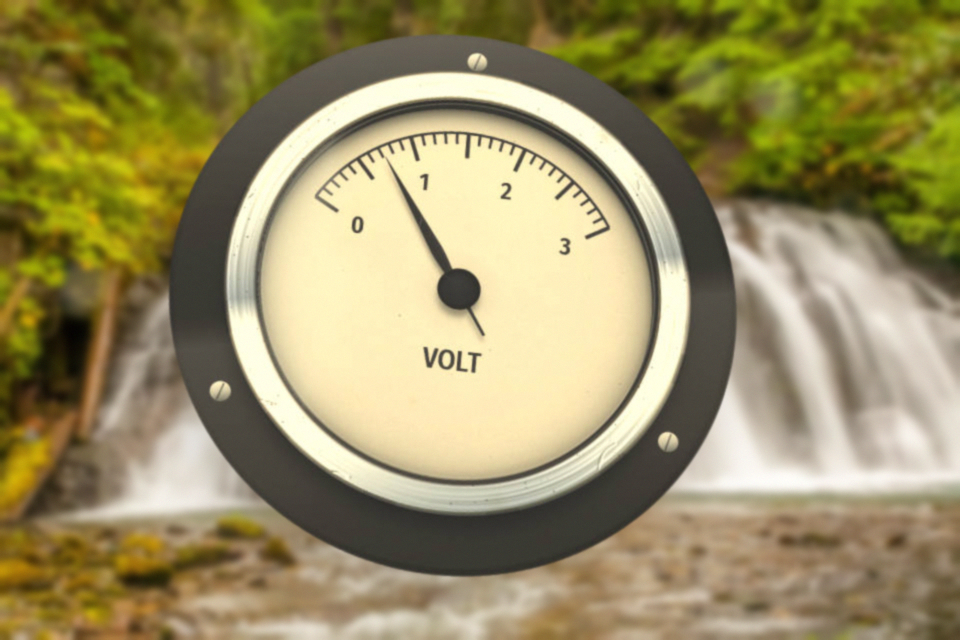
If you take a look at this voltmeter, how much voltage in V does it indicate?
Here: 0.7 V
